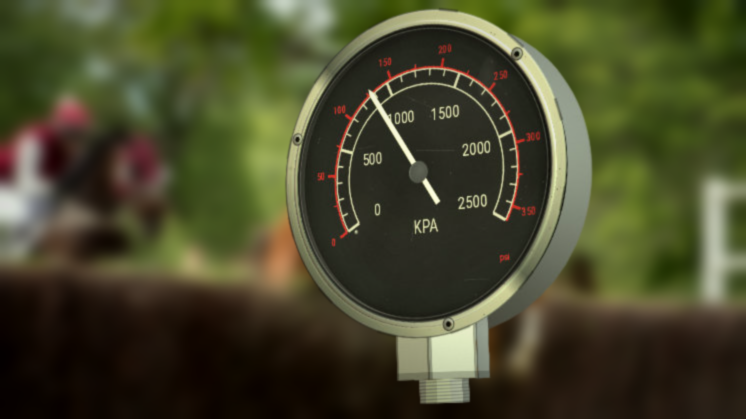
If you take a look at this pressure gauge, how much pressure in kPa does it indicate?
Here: 900 kPa
